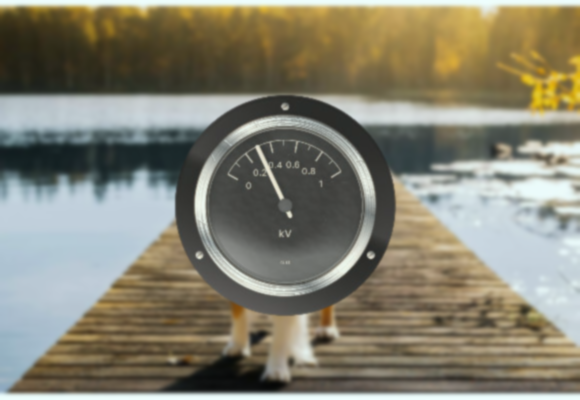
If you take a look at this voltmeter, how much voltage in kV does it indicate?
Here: 0.3 kV
